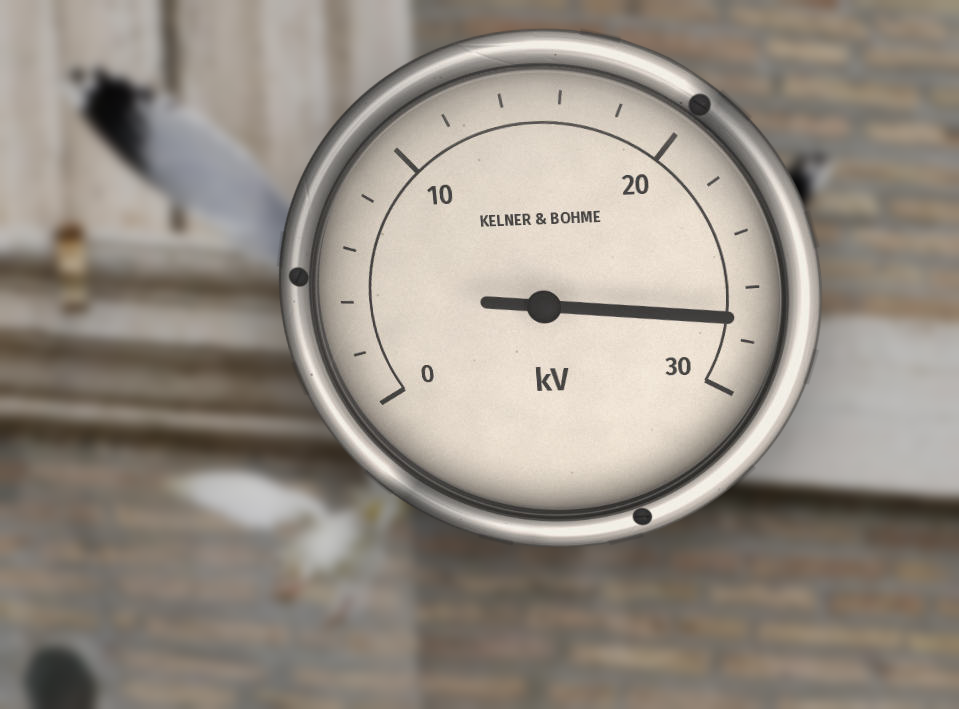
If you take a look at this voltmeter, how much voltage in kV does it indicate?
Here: 27 kV
